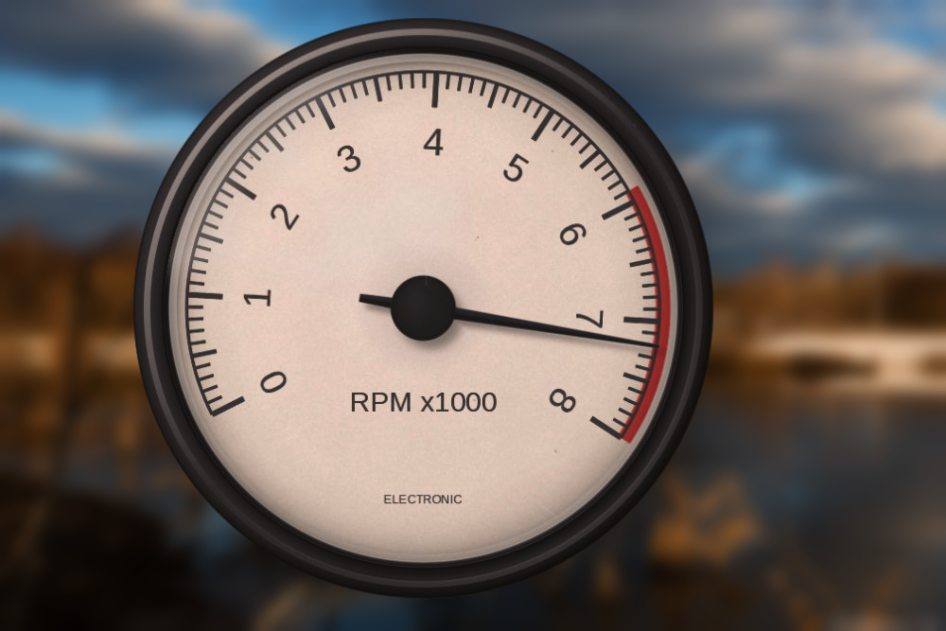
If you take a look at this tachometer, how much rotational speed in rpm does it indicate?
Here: 7200 rpm
